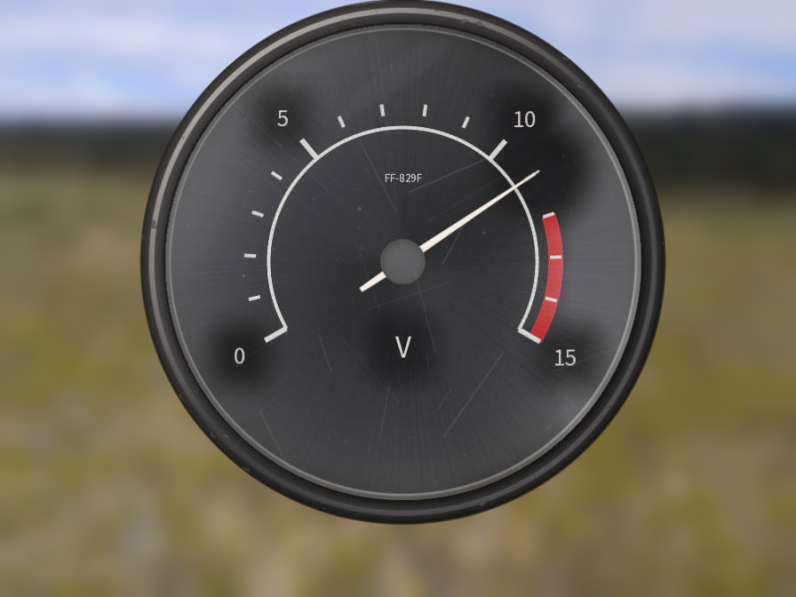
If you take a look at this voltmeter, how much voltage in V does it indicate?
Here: 11 V
